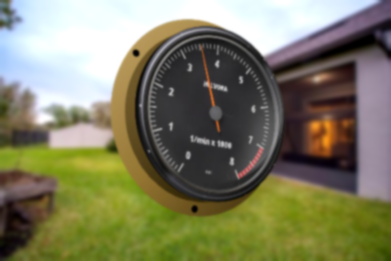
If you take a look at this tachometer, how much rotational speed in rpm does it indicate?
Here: 3500 rpm
